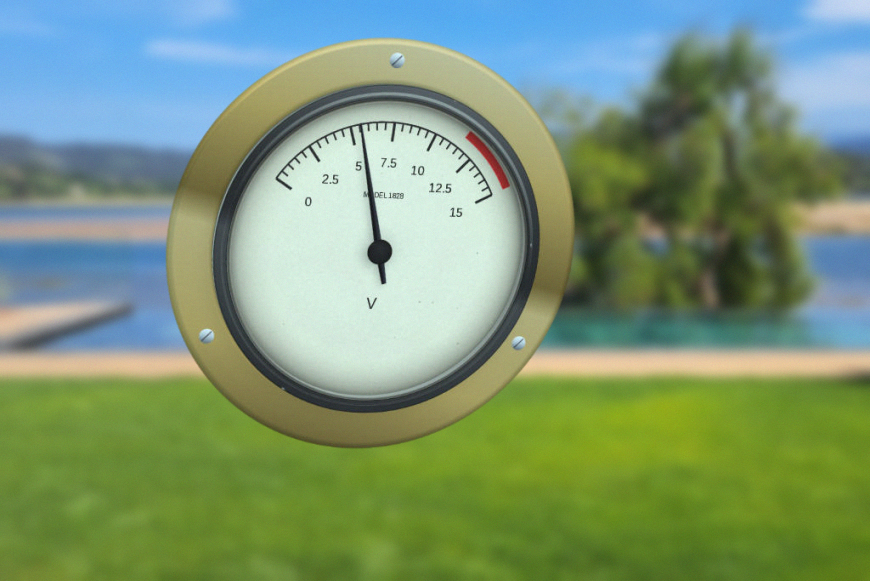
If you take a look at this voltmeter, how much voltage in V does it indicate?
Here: 5.5 V
